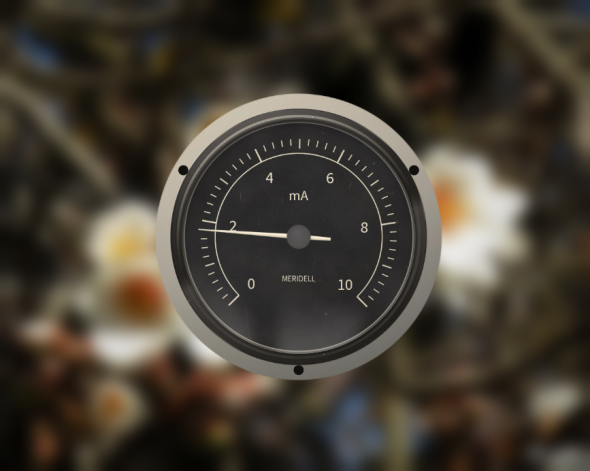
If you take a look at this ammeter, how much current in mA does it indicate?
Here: 1.8 mA
